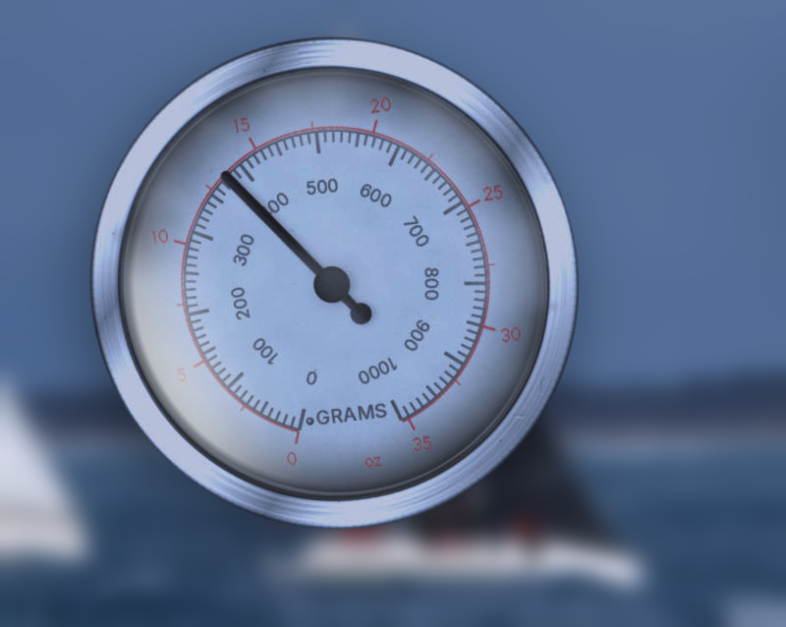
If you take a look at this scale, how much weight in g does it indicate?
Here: 380 g
